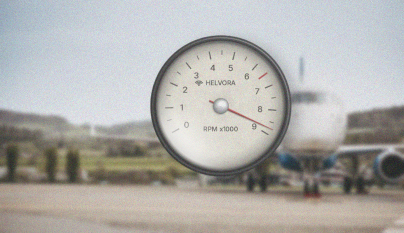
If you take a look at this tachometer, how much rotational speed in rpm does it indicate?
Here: 8750 rpm
